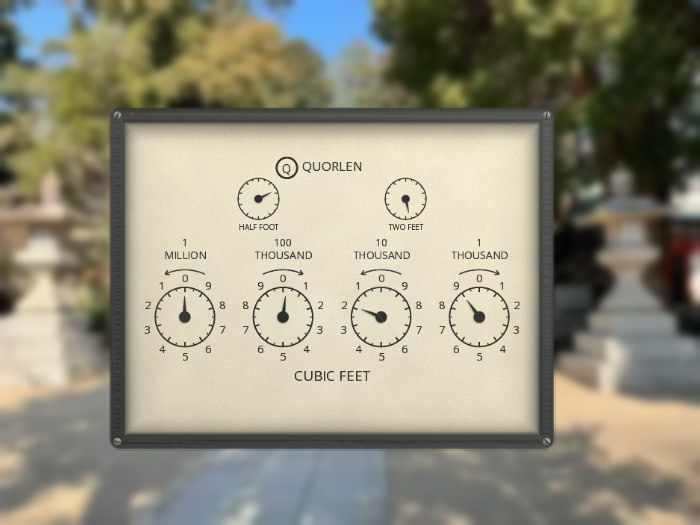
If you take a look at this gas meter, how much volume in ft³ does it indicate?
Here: 1900 ft³
